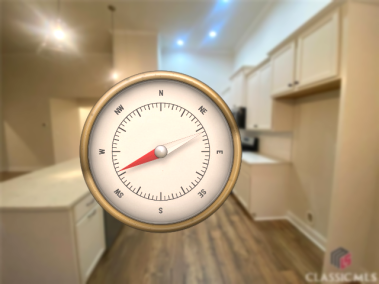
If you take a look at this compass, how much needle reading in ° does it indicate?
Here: 245 °
